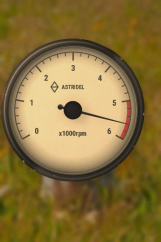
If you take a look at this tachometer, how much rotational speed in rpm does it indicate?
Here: 5600 rpm
